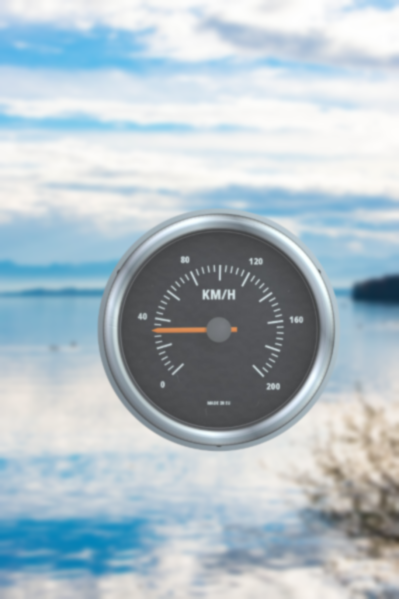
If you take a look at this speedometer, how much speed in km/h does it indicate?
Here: 32 km/h
